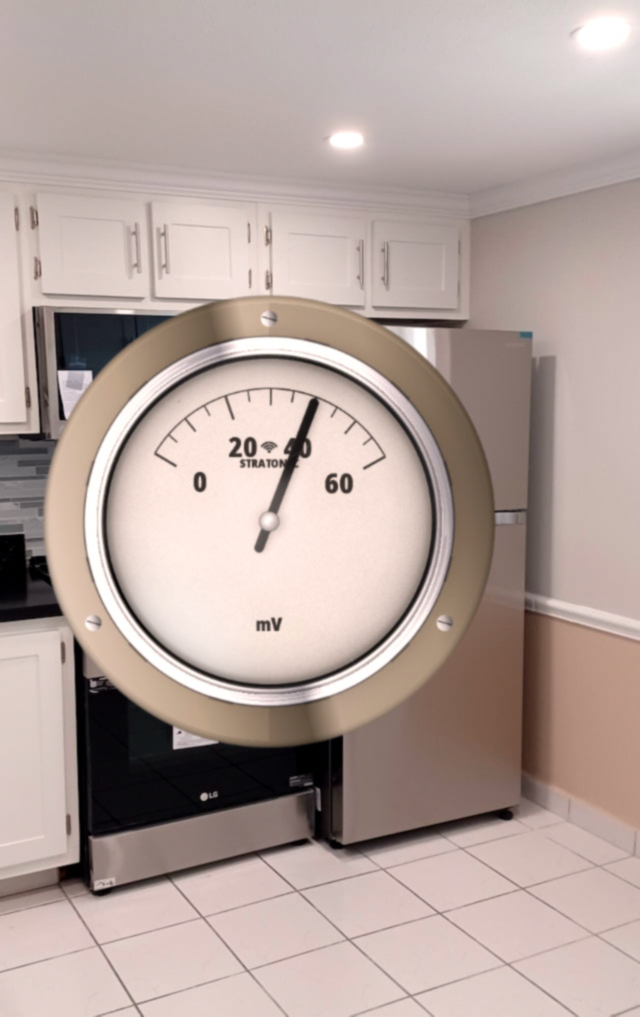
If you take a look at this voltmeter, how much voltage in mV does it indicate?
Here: 40 mV
